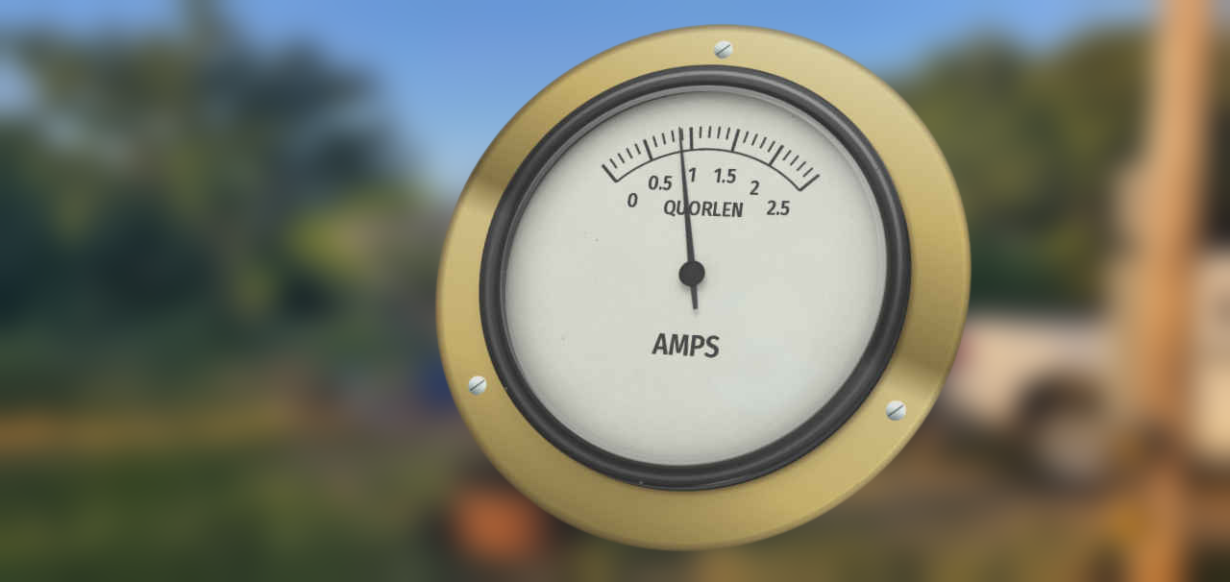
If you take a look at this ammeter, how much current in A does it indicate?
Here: 0.9 A
